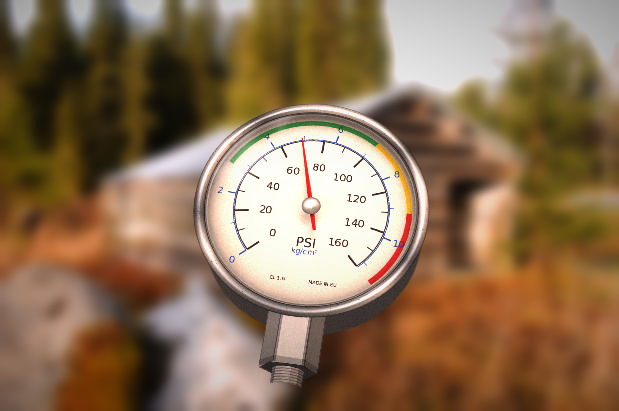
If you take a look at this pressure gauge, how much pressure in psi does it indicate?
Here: 70 psi
